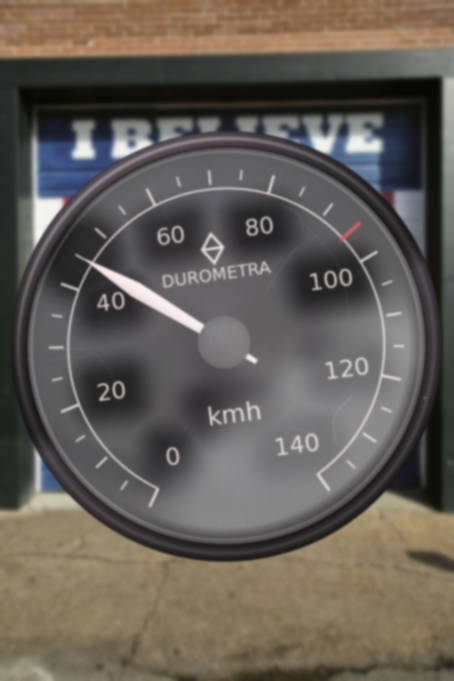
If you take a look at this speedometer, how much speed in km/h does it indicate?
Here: 45 km/h
